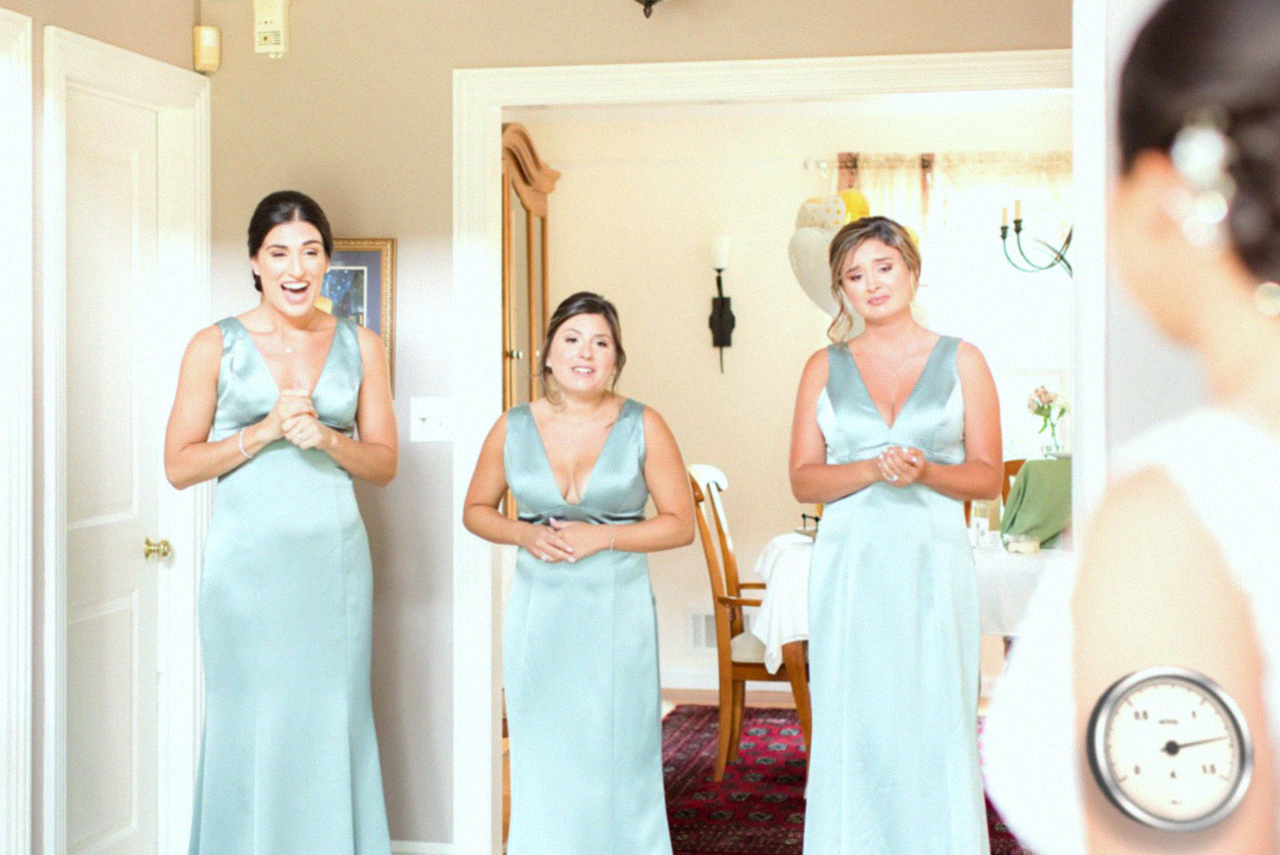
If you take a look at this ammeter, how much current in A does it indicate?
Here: 1.25 A
